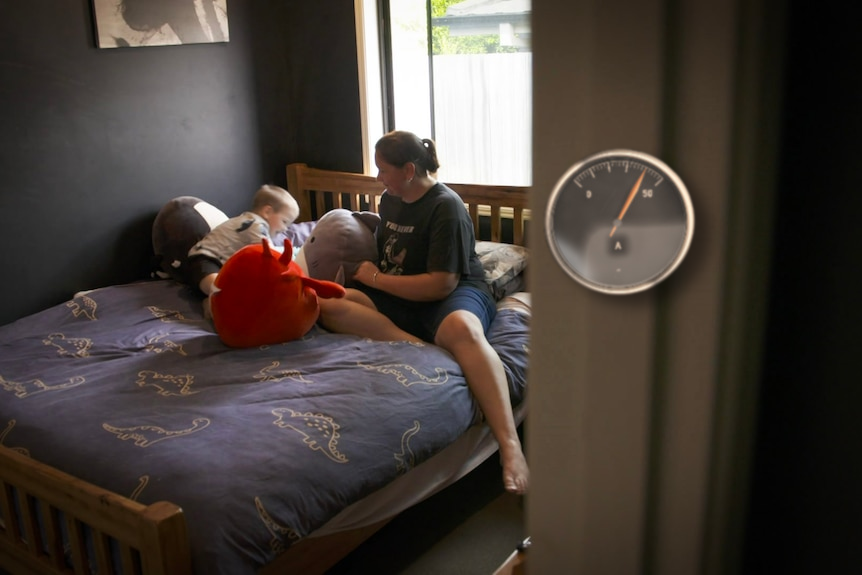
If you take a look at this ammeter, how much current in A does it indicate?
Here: 40 A
